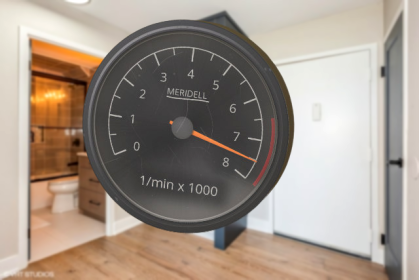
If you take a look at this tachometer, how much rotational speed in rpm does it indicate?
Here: 7500 rpm
